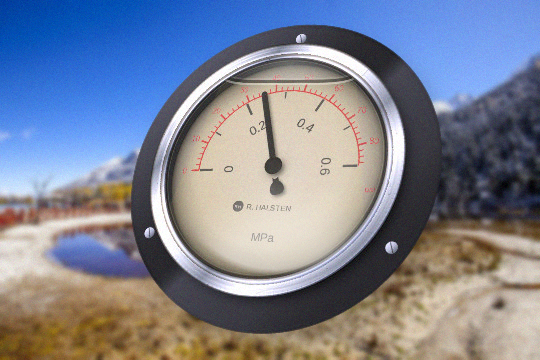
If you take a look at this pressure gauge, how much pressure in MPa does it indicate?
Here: 0.25 MPa
